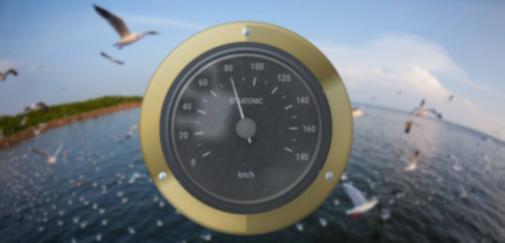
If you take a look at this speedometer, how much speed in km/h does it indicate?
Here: 80 km/h
